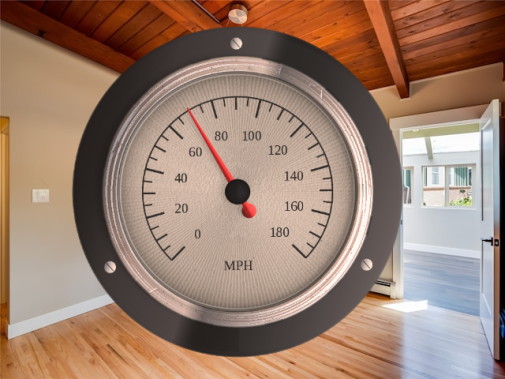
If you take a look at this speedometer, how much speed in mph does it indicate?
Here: 70 mph
